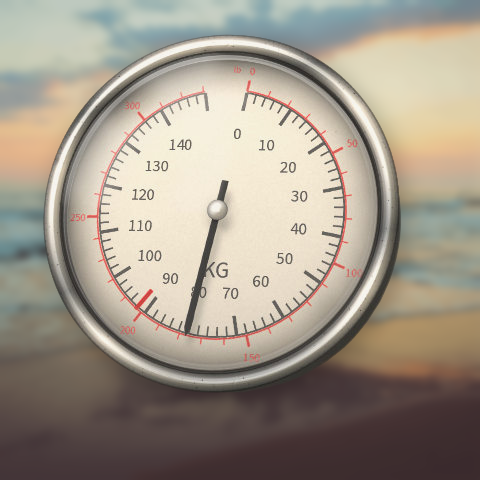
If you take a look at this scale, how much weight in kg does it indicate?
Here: 80 kg
